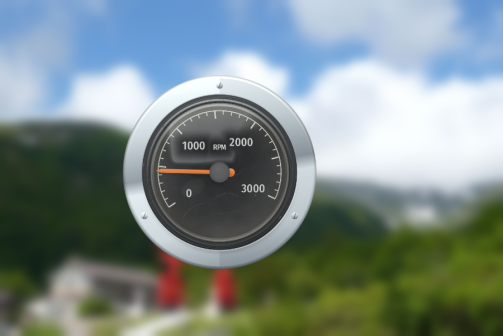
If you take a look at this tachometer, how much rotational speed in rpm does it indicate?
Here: 450 rpm
